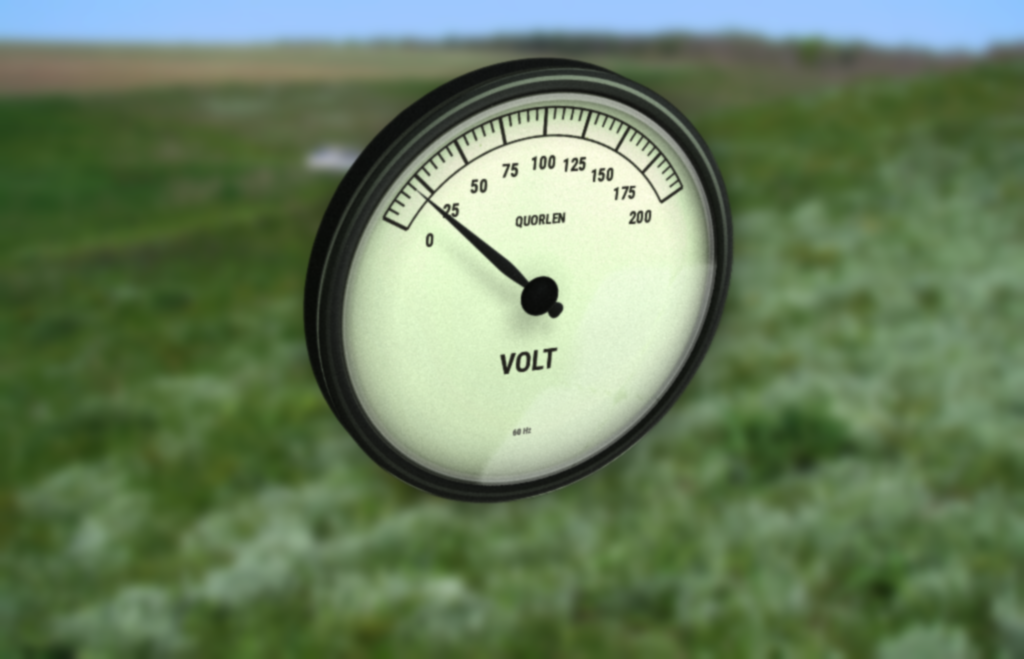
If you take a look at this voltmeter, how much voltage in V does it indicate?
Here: 20 V
